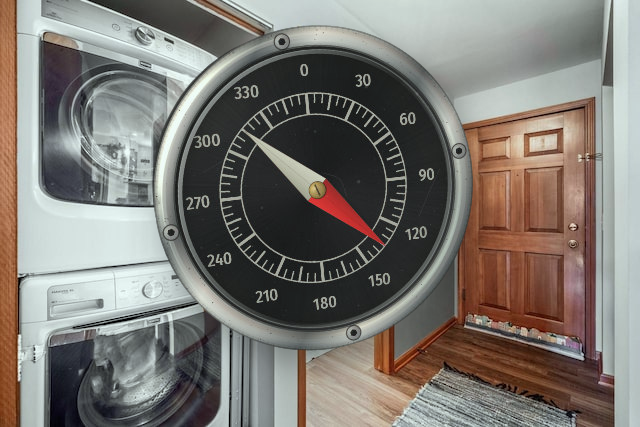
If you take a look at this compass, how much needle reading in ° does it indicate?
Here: 135 °
